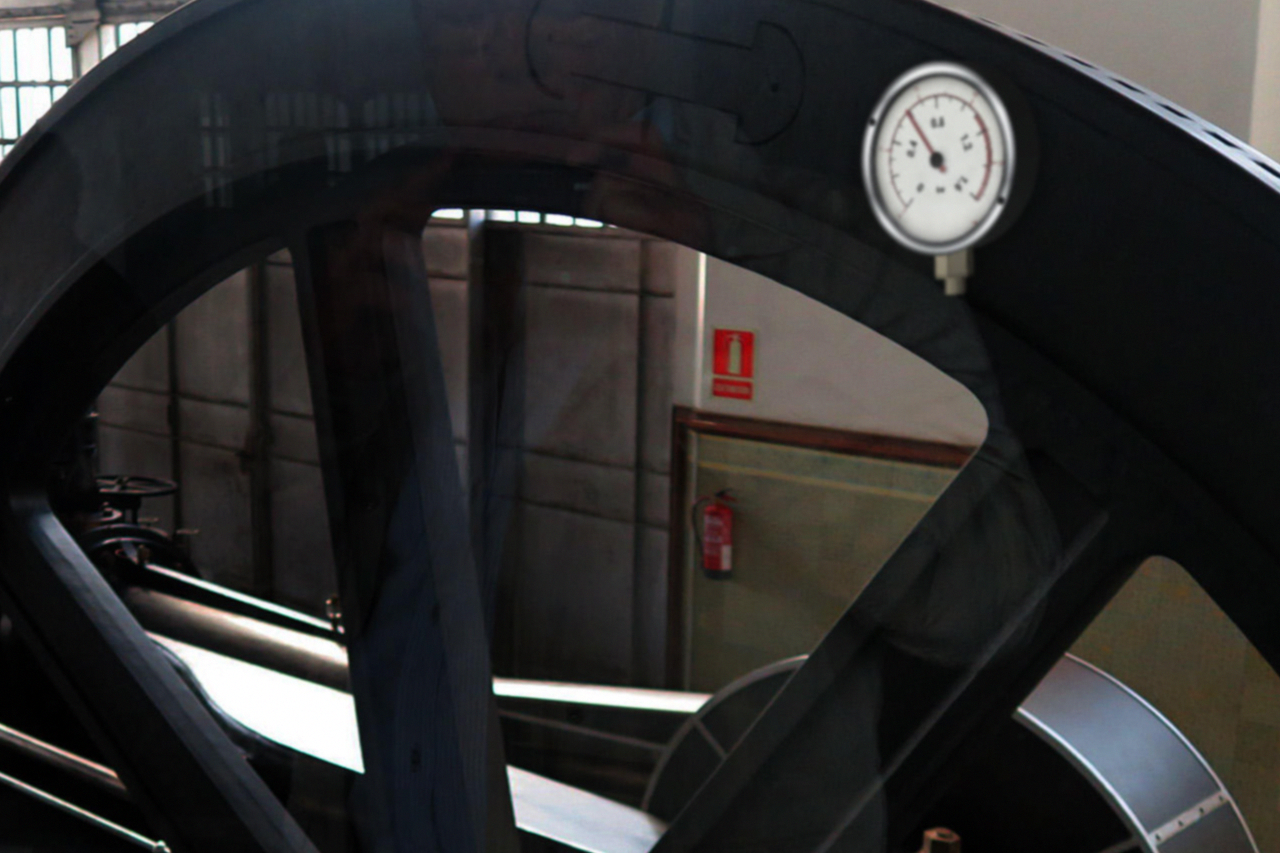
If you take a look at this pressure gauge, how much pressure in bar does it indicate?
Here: 0.6 bar
